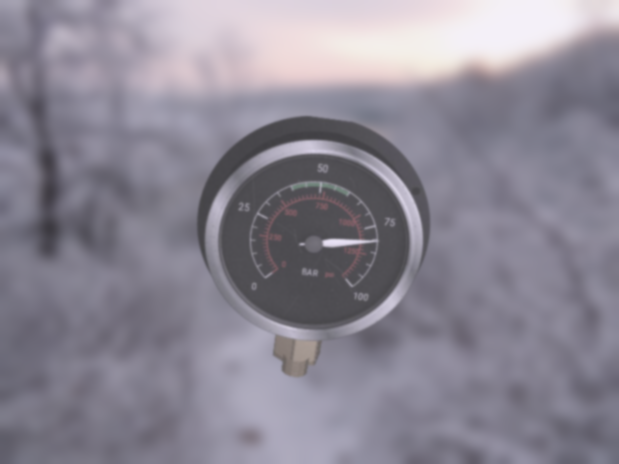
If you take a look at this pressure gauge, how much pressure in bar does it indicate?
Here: 80 bar
